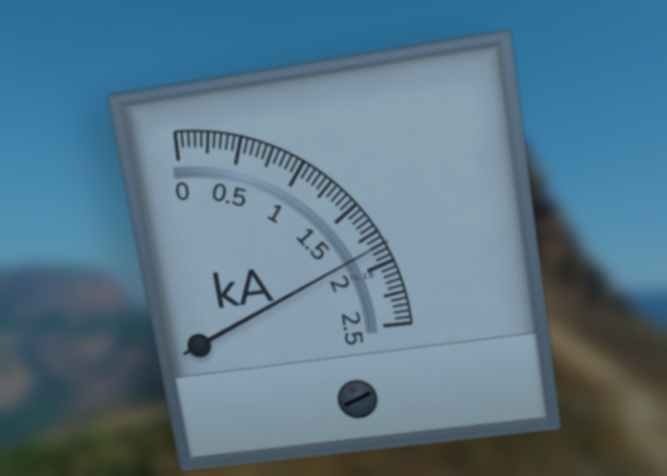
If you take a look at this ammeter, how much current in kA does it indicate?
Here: 1.85 kA
